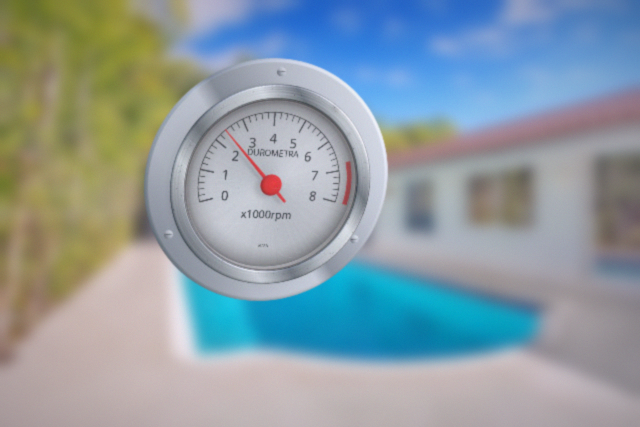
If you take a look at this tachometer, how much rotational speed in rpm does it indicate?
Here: 2400 rpm
